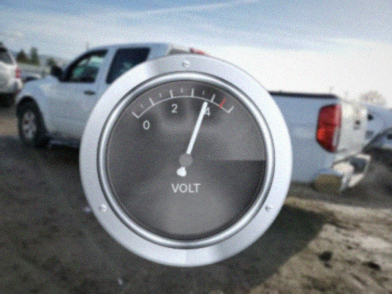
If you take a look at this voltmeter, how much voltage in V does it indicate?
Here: 3.75 V
